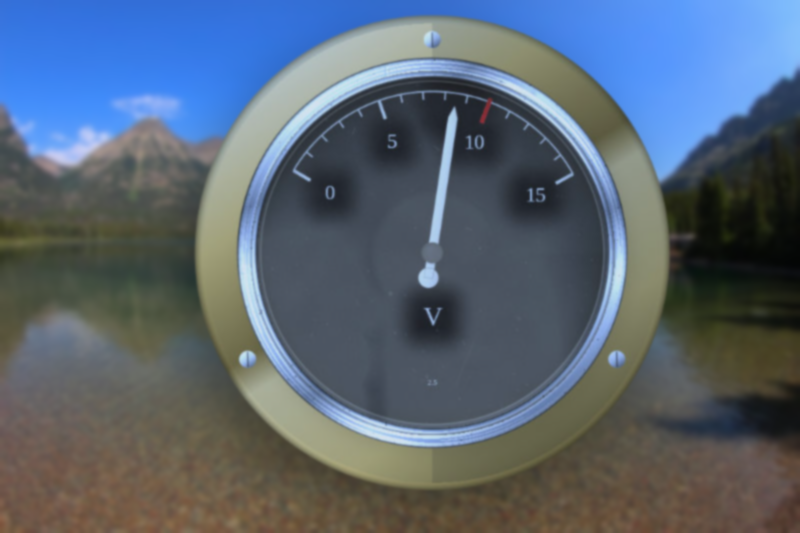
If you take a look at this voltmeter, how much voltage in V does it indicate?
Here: 8.5 V
